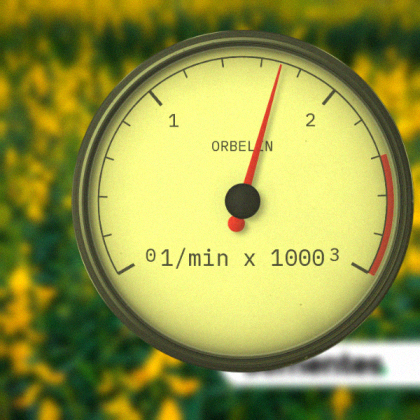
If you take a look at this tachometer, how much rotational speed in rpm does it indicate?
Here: 1700 rpm
